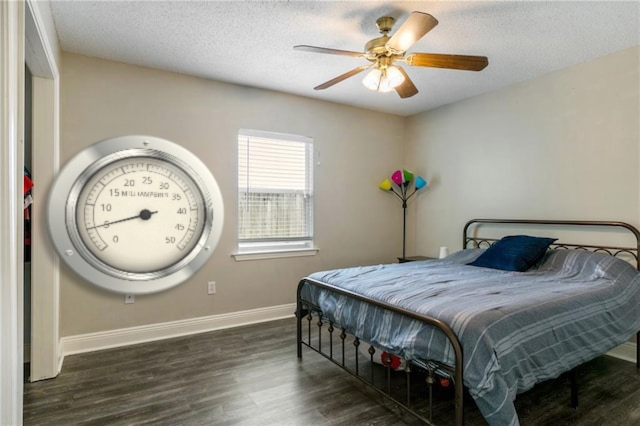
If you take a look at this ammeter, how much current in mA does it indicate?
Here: 5 mA
